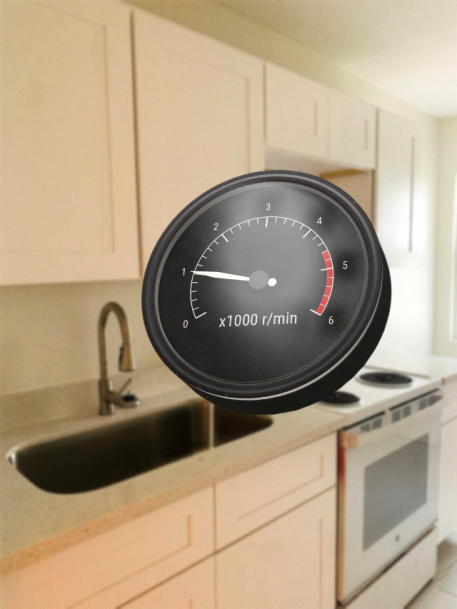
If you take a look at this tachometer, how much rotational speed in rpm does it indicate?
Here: 1000 rpm
